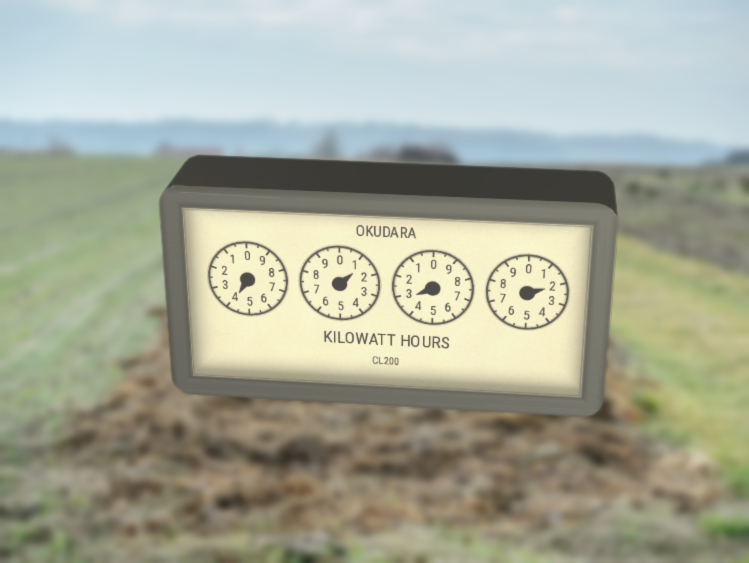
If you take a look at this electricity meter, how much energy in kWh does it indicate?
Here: 4132 kWh
